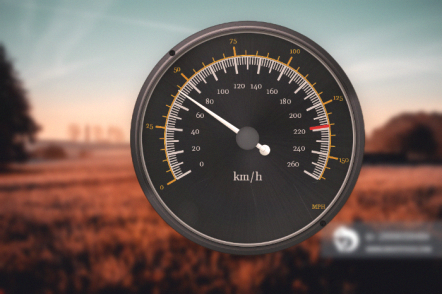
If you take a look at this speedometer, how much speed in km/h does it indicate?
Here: 70 km/h
